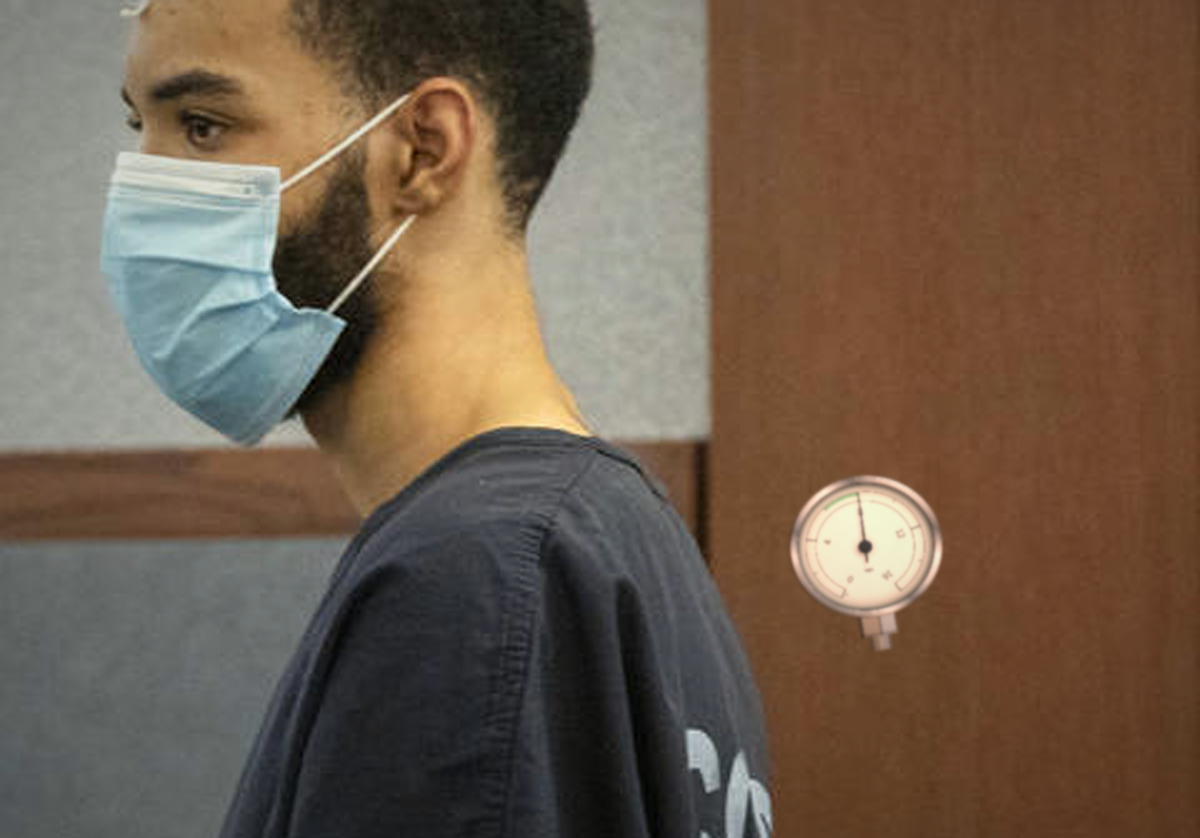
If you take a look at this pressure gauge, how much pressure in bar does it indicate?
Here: 8 bar
